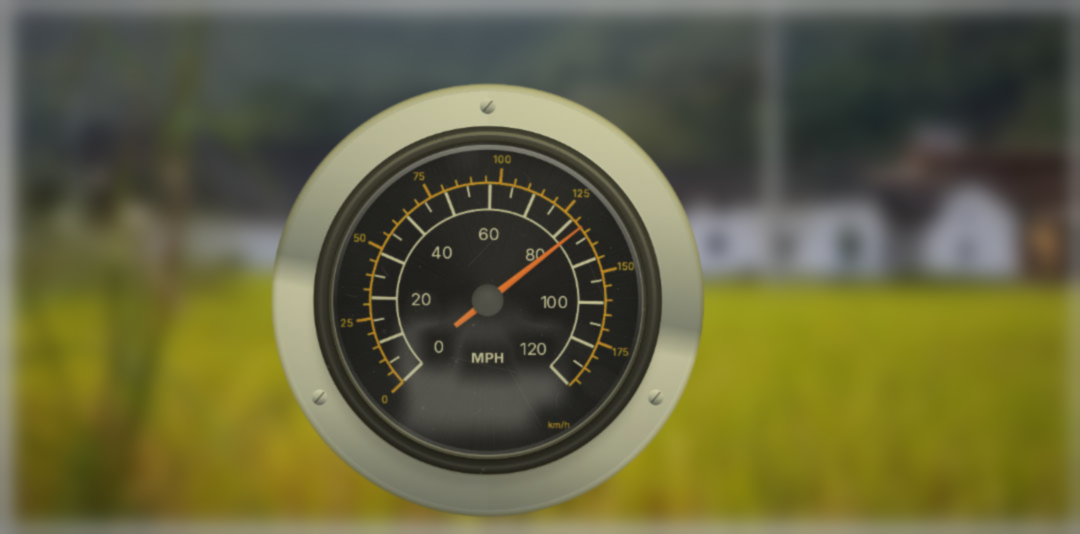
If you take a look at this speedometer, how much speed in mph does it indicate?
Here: 82.5 mph
